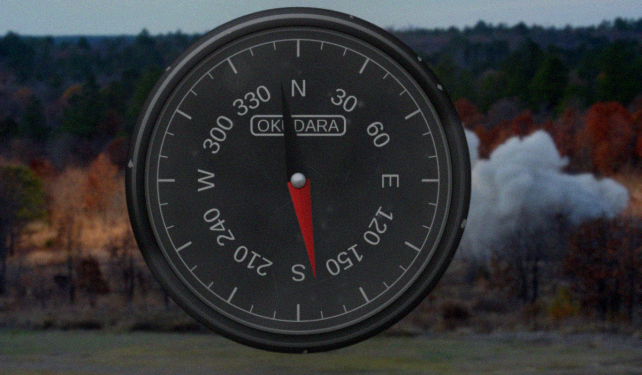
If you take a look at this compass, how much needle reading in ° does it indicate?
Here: 170 °
